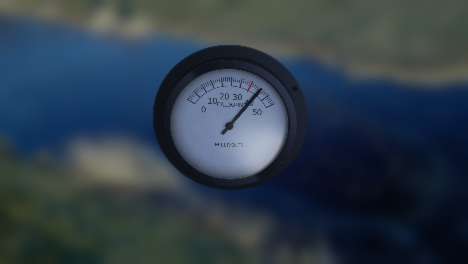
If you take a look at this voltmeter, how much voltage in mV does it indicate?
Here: 40 mV
